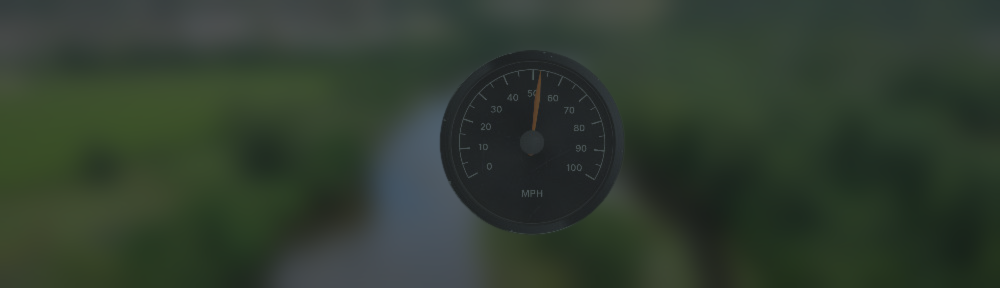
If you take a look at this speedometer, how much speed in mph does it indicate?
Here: 52.5 mph
